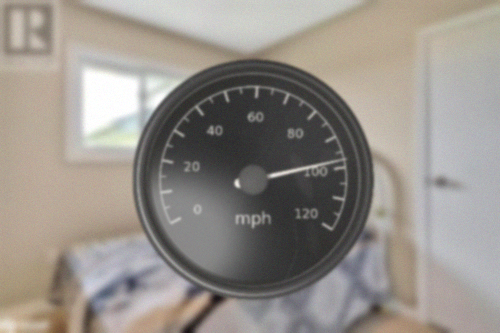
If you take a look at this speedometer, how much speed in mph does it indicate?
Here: 97.5 mph
